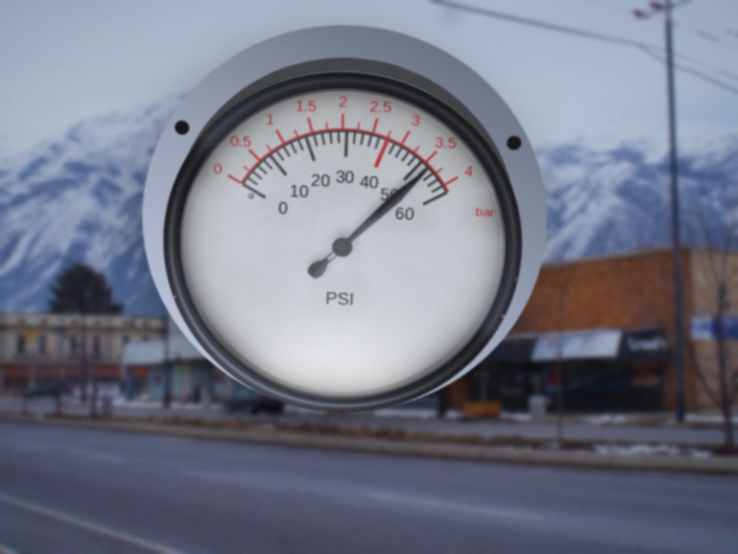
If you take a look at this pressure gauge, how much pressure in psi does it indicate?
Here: 52 psi
